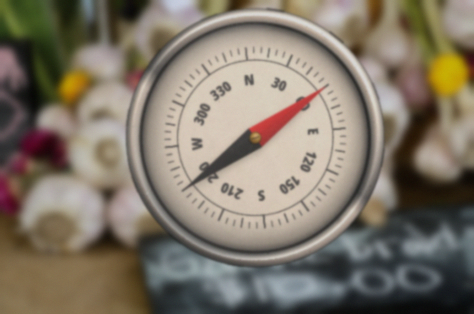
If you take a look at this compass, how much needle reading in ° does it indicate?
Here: 60 °
